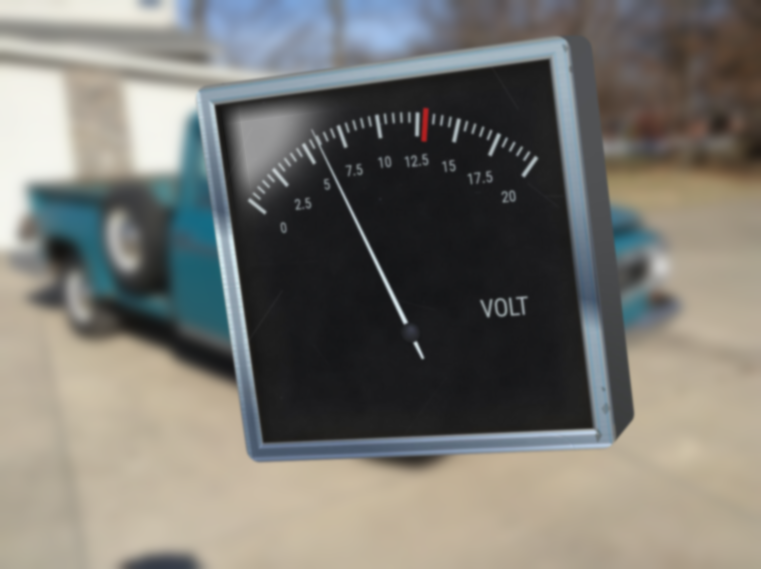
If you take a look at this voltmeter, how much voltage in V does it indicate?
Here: 6 V
